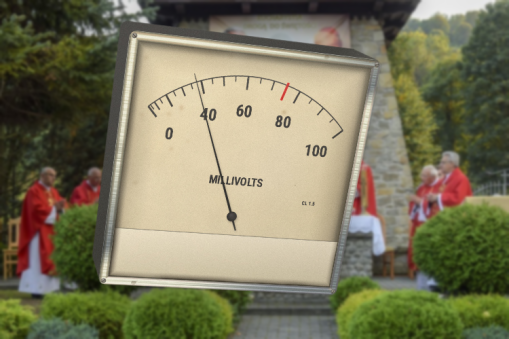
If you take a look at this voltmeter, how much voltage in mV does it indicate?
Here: 37.5 mV
